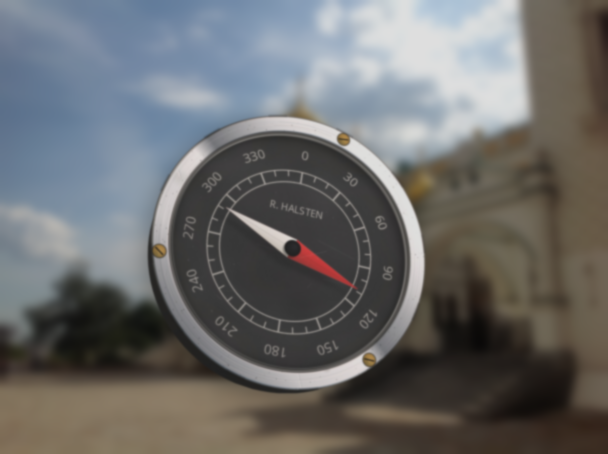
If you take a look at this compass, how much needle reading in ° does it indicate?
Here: 110 °
